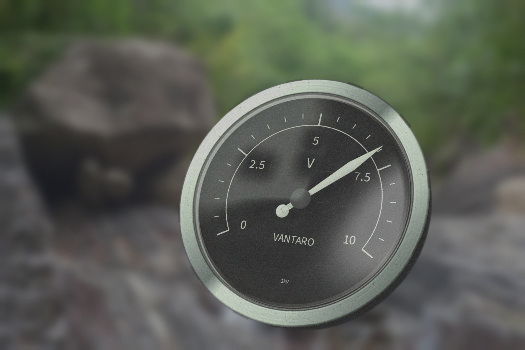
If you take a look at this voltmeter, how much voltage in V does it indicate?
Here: 7 V
